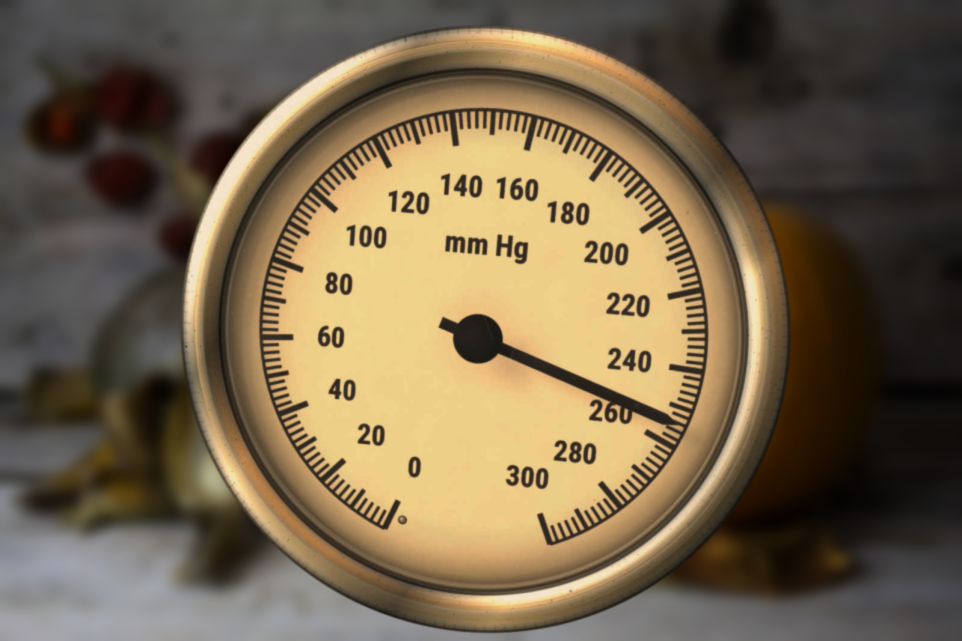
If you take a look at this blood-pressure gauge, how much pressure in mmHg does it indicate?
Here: 254 mmHg
